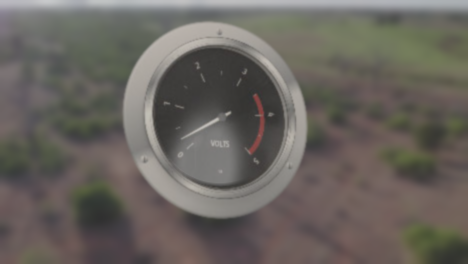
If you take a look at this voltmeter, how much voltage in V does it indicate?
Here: 0.25 V
